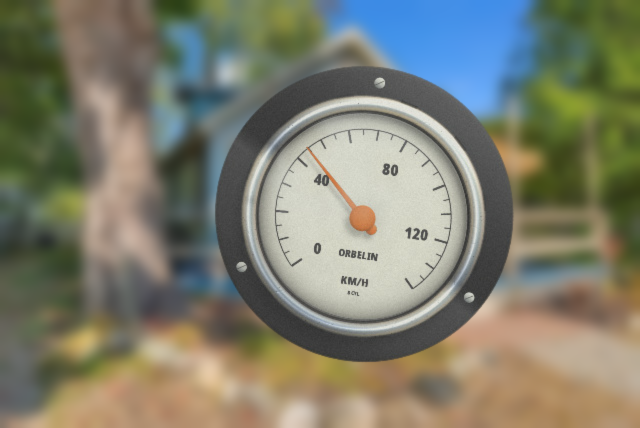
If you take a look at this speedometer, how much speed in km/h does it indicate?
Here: 45 km/h
